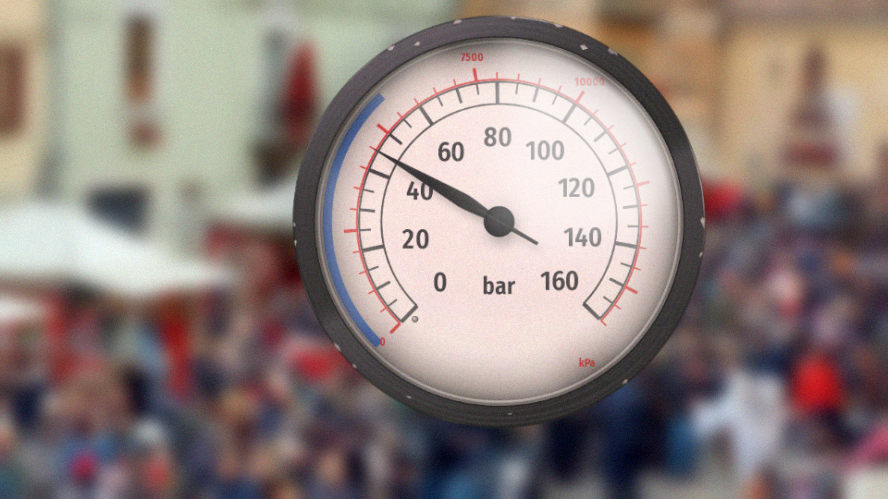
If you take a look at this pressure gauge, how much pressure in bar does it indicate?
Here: 45 bar
